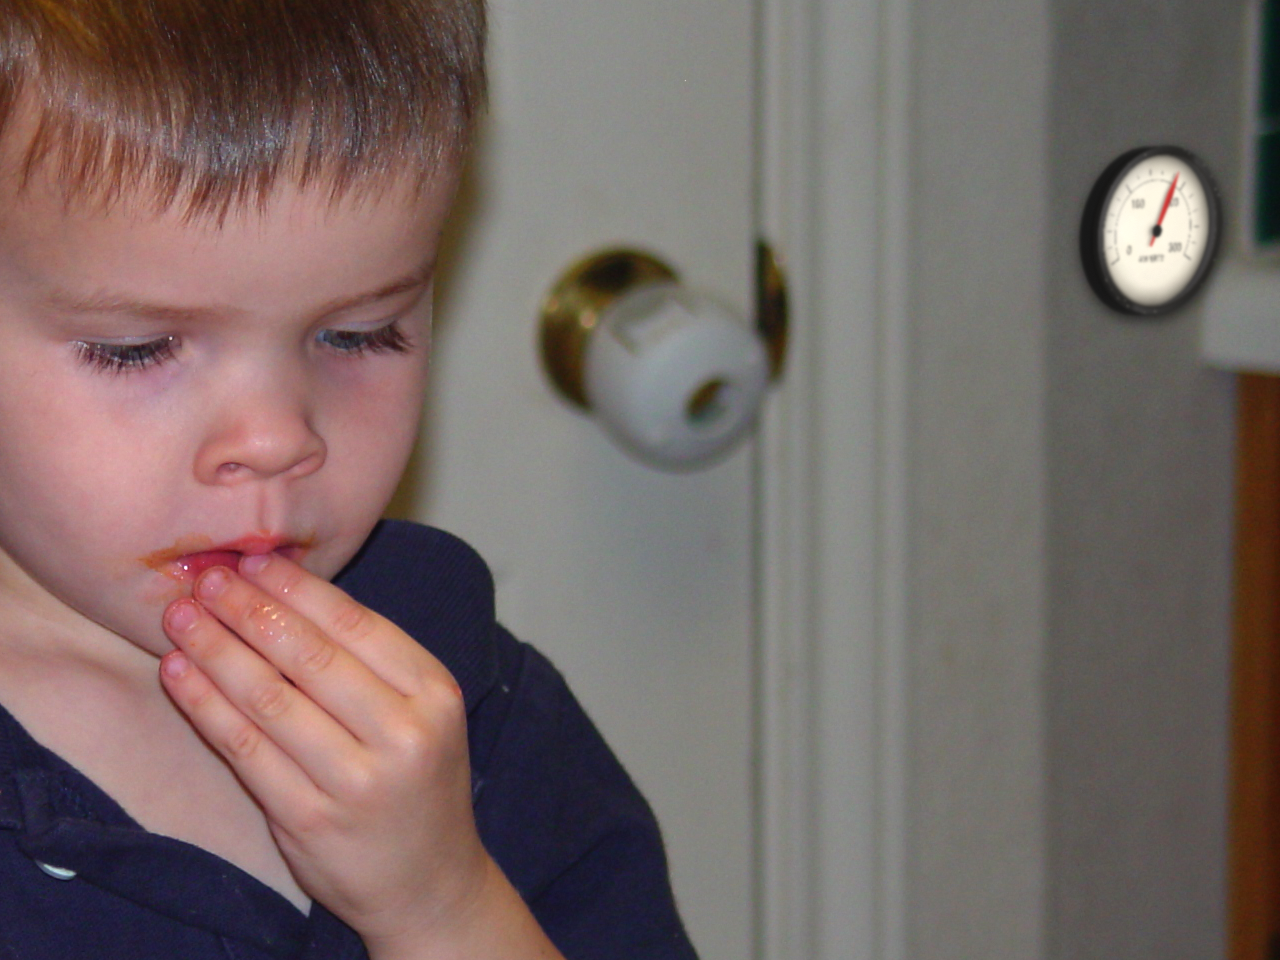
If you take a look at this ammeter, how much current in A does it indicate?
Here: 180 A
